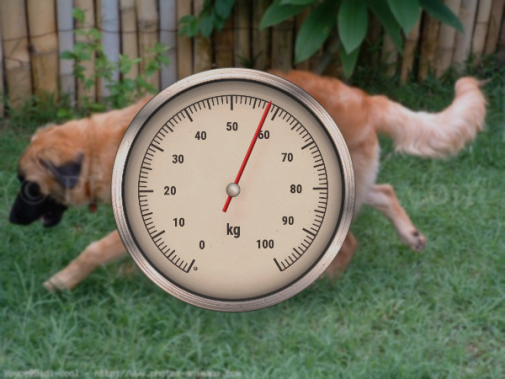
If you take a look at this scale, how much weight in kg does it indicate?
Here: 58 kg
